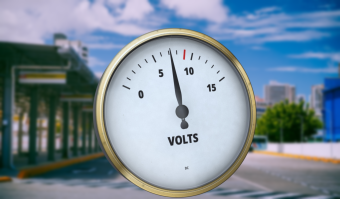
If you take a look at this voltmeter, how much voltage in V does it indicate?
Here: 7 V
